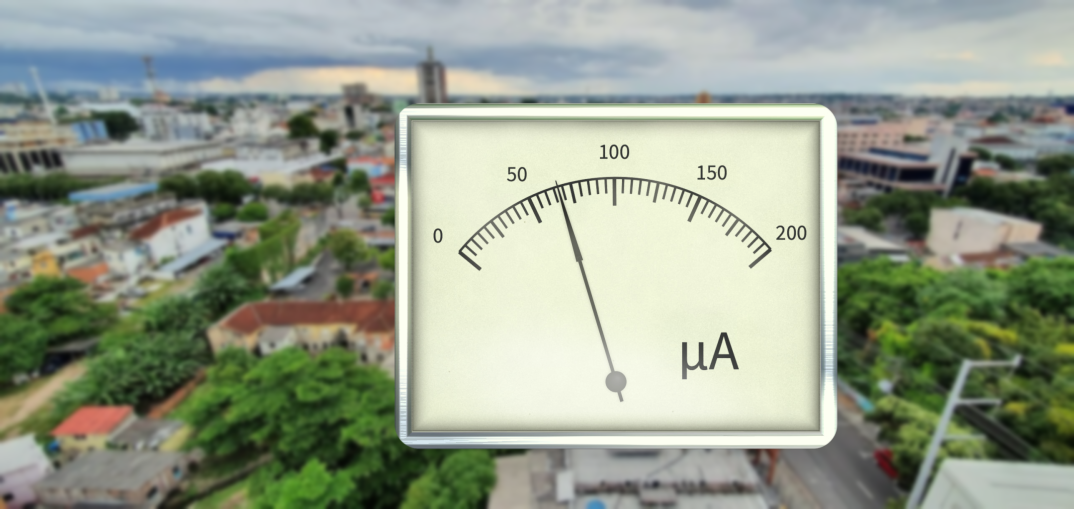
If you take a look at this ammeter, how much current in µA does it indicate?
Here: 67.5 µA
